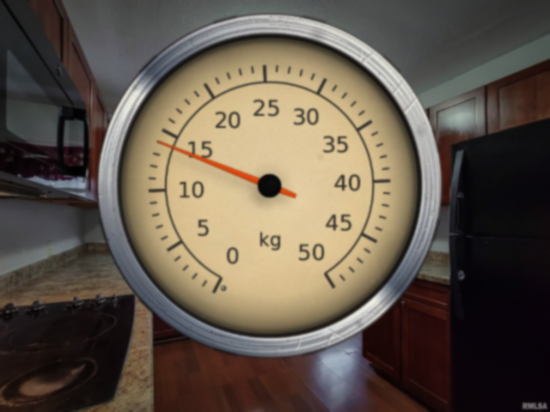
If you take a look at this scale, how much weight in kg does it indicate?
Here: 14 kg
